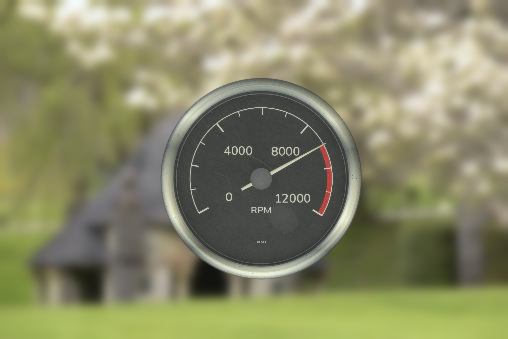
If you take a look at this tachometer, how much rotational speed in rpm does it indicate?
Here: 9000 rpm
